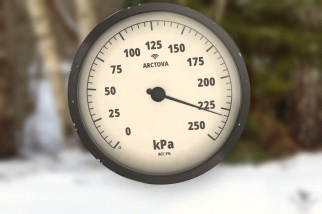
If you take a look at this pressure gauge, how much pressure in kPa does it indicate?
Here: 230 kPa
